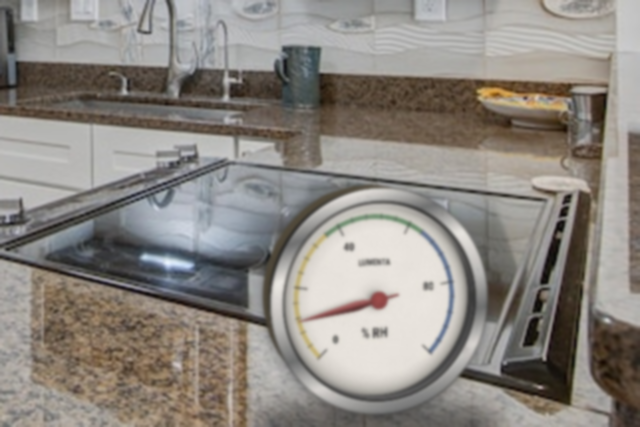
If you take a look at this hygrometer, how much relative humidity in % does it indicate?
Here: 12 %
